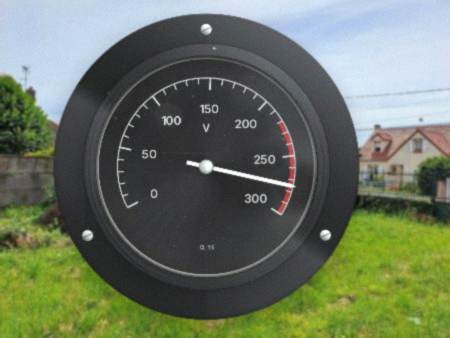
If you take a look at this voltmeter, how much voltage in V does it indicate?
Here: 275 V
